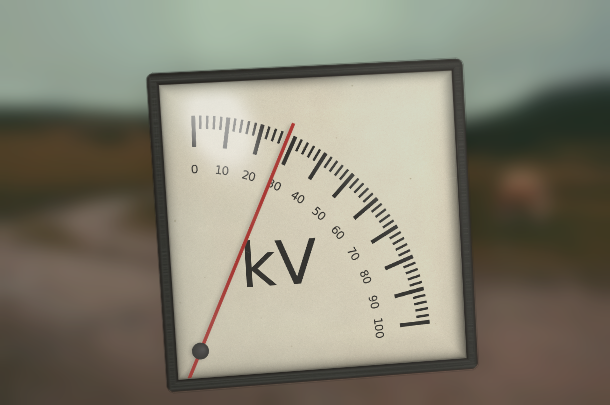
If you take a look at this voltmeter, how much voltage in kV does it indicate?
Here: 28 kV
